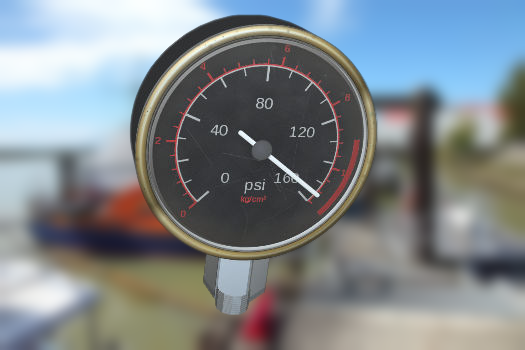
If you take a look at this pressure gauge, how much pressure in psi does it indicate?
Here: 155 psi
